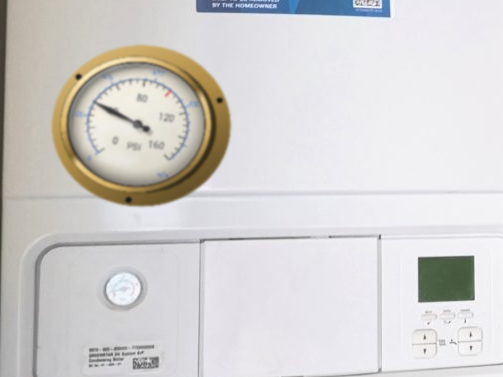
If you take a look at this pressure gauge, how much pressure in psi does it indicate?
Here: 40 psi
